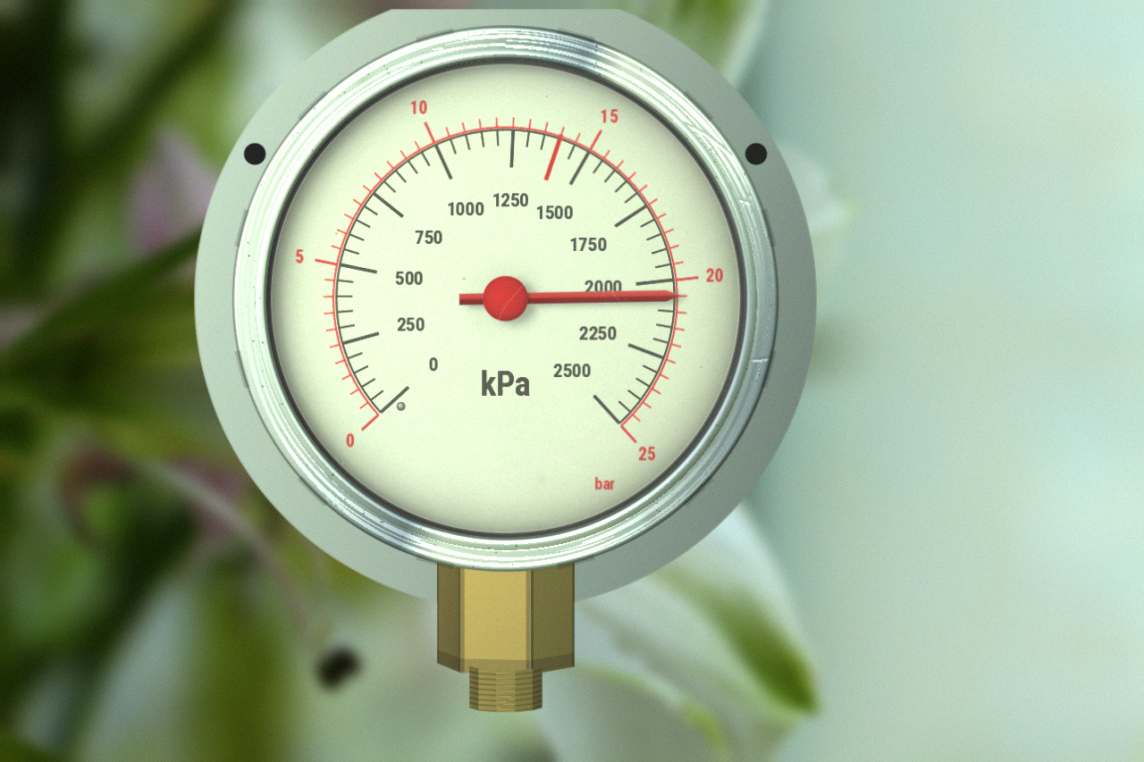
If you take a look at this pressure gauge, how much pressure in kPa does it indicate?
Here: 2050 kPa
